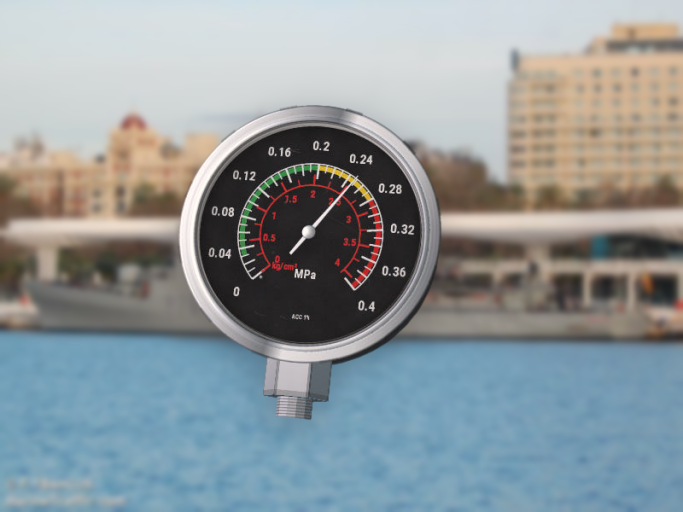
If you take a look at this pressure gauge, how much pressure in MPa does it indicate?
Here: 0.25 MPa
